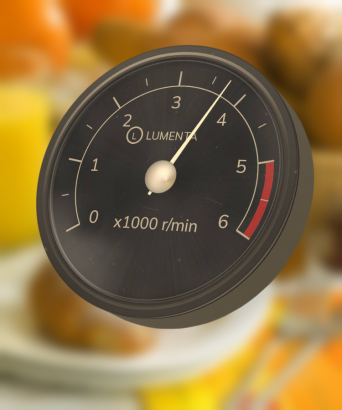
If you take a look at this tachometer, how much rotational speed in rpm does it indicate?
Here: 3750 rpm
